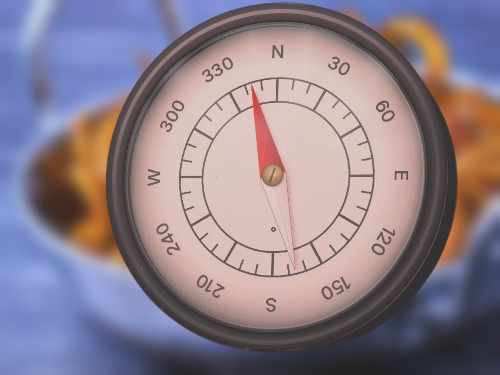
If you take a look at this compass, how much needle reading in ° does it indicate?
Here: 345 °
